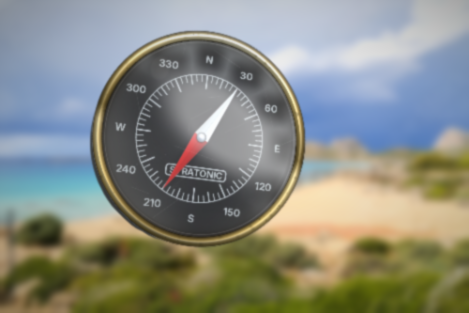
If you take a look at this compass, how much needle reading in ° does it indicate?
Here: 210 °
